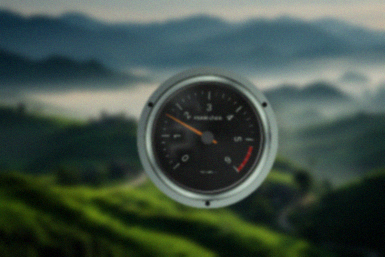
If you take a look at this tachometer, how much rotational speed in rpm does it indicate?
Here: 1600 rpm
